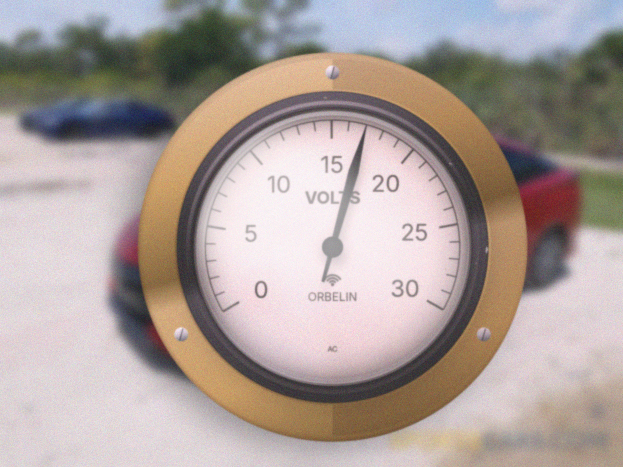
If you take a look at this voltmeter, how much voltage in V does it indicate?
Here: 17 V
